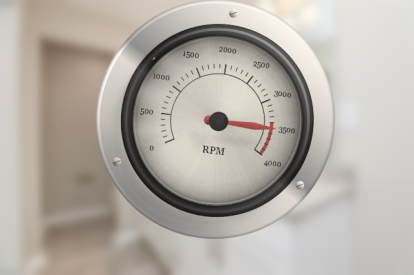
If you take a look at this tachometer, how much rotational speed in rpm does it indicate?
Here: 3500 rpm
